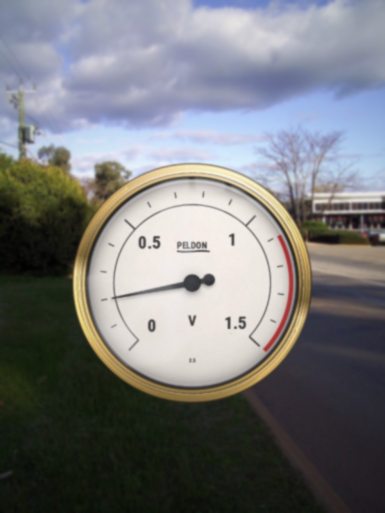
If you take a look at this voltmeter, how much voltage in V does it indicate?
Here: 0.2 V
